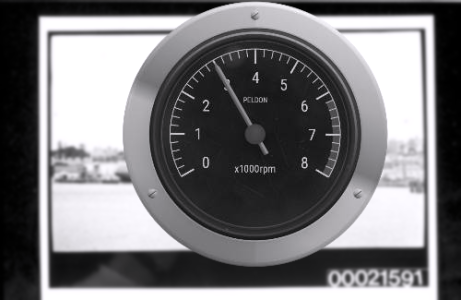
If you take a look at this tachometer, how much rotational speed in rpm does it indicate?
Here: 3000 rpm
